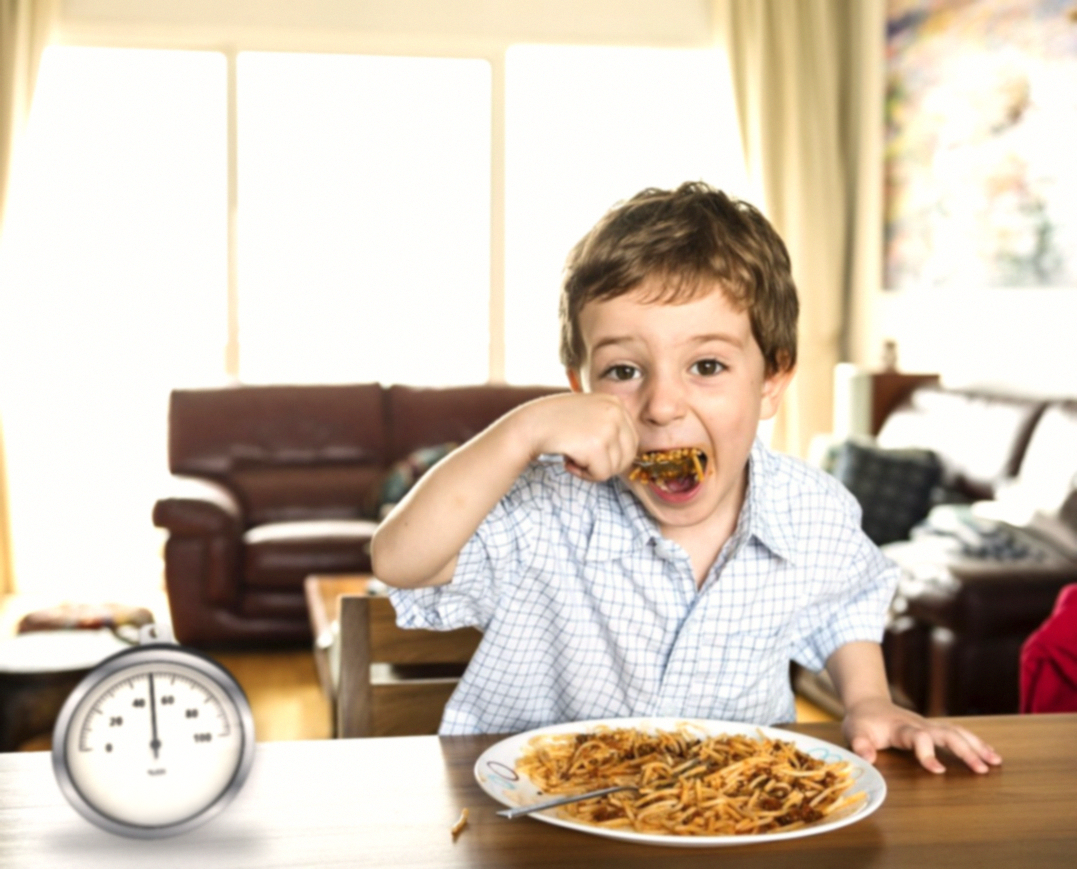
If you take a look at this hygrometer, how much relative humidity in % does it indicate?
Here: 50 %
